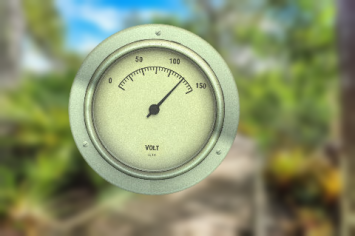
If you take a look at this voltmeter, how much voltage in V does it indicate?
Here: 125 V
